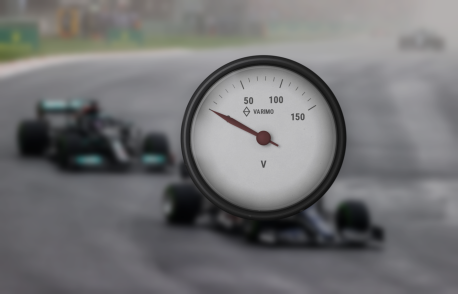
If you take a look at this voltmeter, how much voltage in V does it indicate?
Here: 0 V
